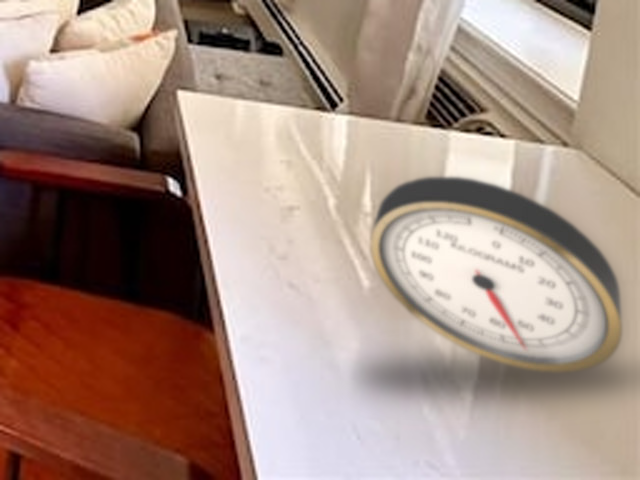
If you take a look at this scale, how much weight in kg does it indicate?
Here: 55 kg
